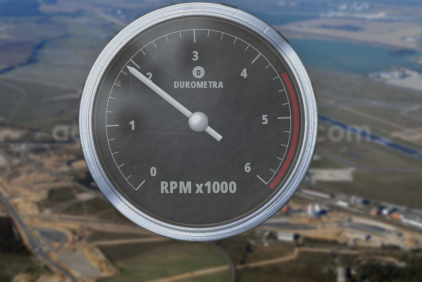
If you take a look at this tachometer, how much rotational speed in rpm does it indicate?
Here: 1900 rpm
